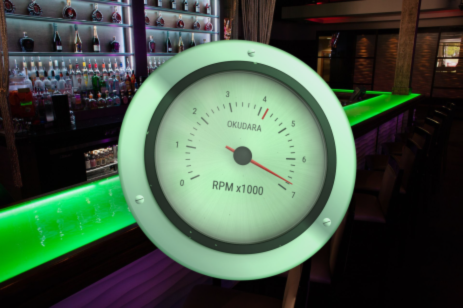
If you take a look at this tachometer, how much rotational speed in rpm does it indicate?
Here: 6800 rpm
